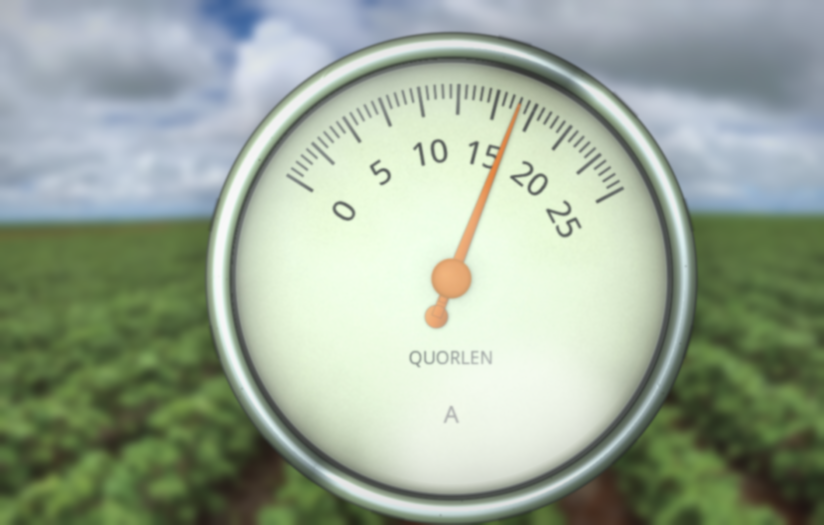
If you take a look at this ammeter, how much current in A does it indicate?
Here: 16.5 A
